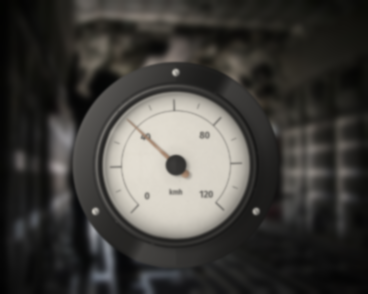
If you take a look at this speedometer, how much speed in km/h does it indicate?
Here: 40 km/h
